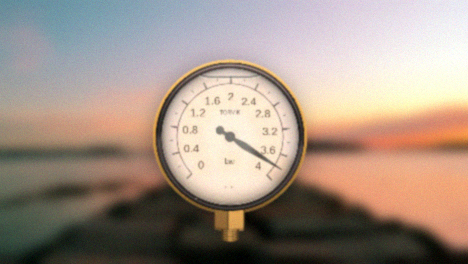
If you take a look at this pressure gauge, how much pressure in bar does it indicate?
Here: 3.8 bar
